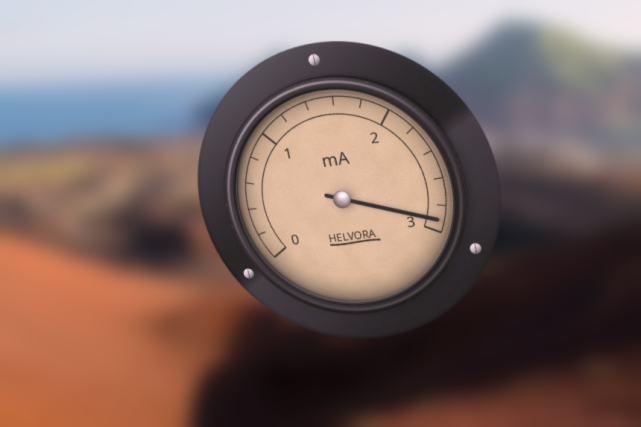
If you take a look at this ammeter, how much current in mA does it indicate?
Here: 2.9 mA
